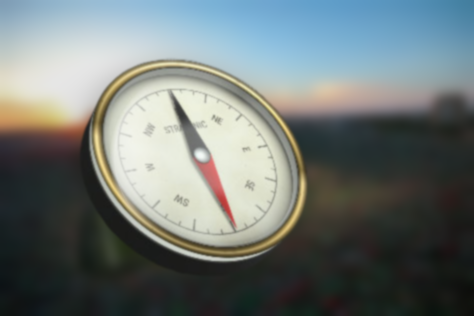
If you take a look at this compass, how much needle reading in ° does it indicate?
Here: 180 °
